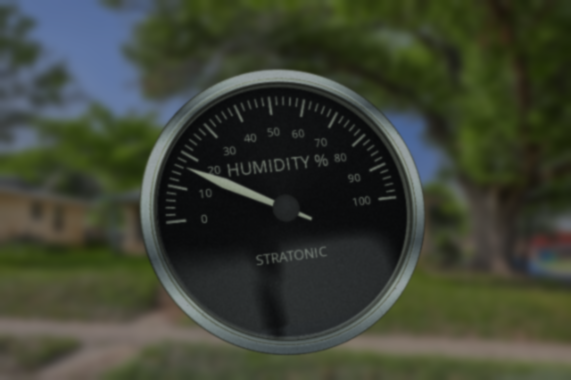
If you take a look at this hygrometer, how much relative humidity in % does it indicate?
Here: 16 %
